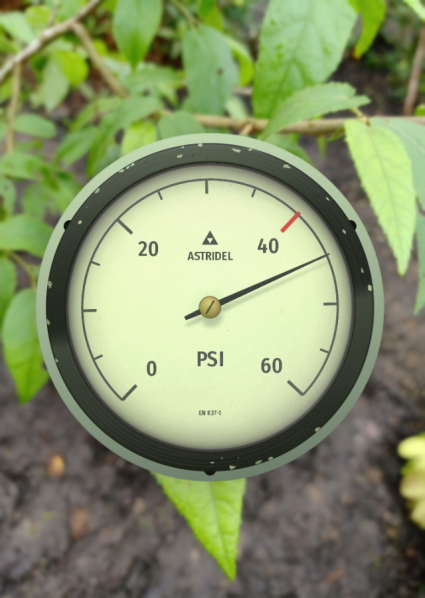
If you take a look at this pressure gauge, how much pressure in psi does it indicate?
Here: 45 psi
